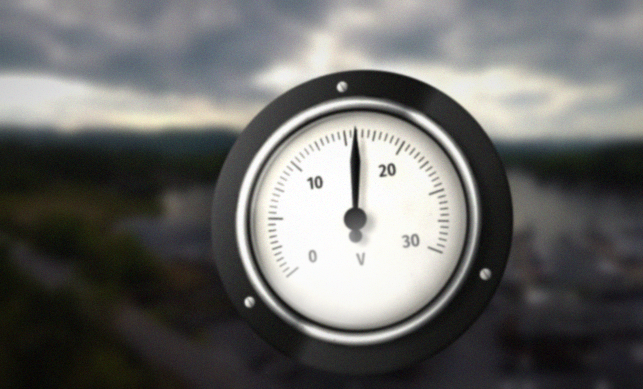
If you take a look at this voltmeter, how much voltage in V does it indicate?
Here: 16 V
